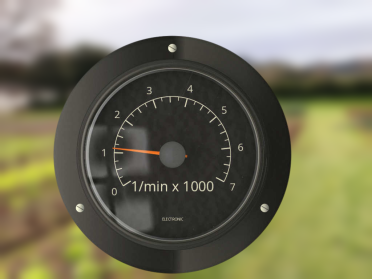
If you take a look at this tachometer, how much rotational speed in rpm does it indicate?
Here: 1125 rpm
